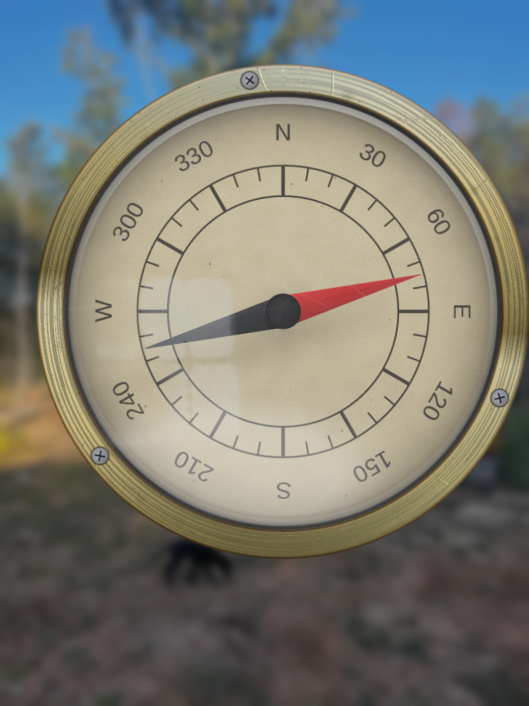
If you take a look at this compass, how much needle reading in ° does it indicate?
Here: 75 °
